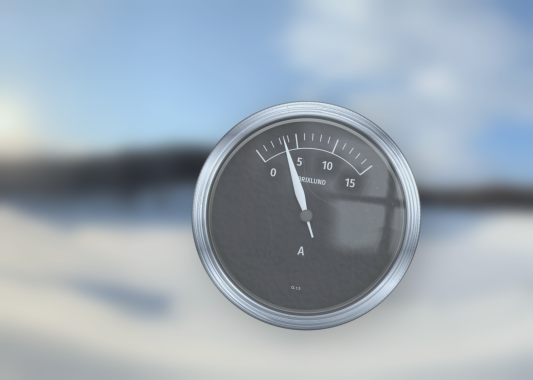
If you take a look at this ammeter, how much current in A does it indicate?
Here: 3.5 A
